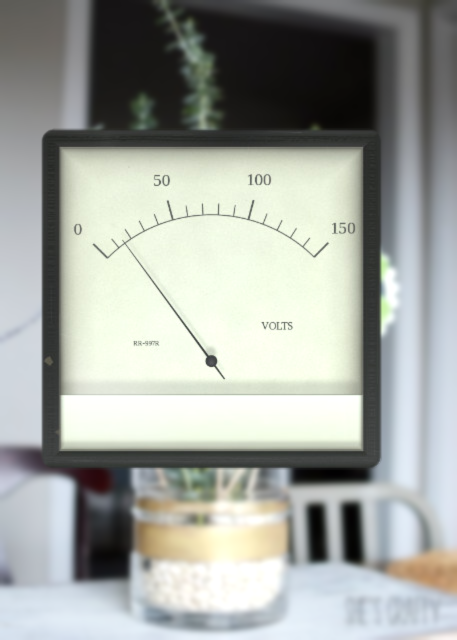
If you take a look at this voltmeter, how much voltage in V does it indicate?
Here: 15 V
